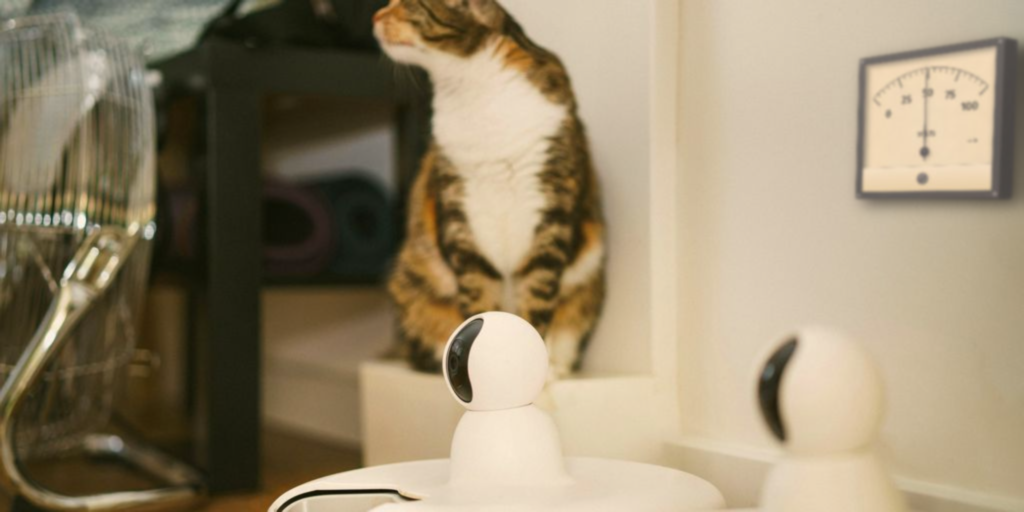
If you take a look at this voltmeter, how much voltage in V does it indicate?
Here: 50 V
